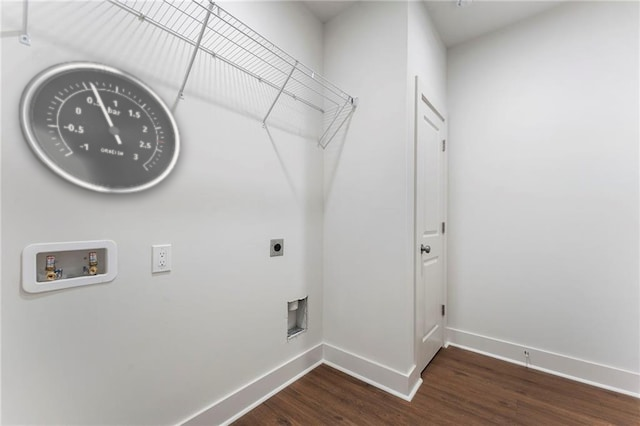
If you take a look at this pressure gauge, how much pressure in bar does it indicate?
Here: 0.6 bar
